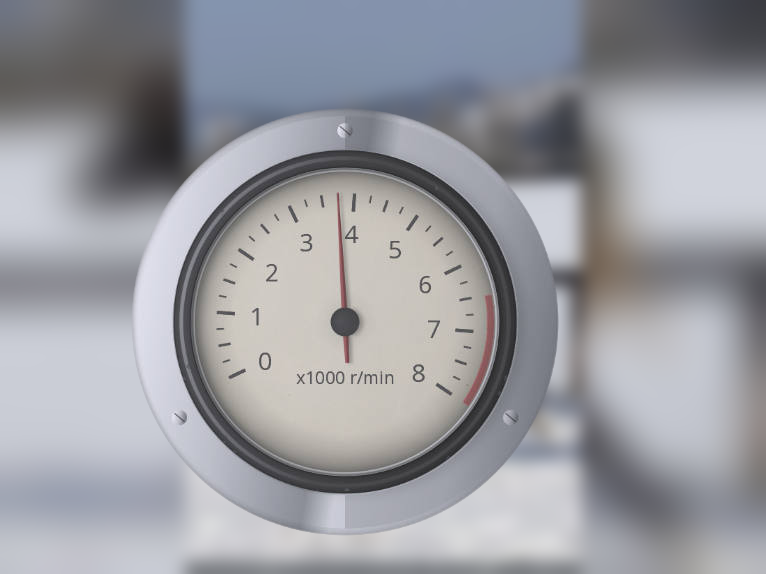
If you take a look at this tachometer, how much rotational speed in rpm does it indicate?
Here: 3750 rpm
